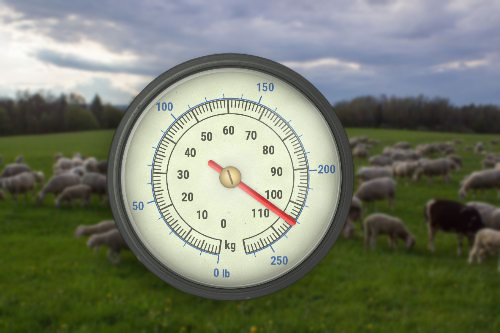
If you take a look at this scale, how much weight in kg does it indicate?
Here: 105 kg
